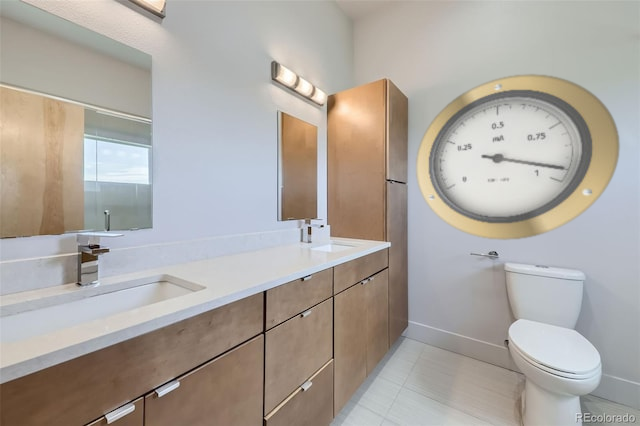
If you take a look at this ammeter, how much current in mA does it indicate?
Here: 0.95 mA
